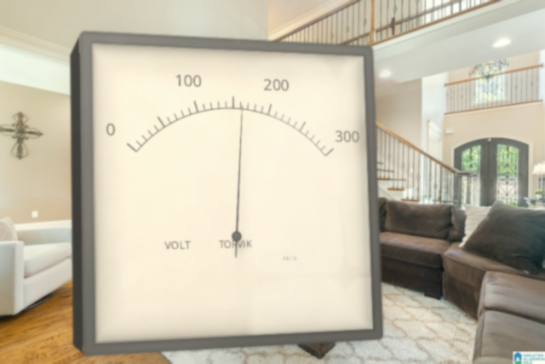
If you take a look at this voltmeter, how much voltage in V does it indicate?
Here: 160 V
